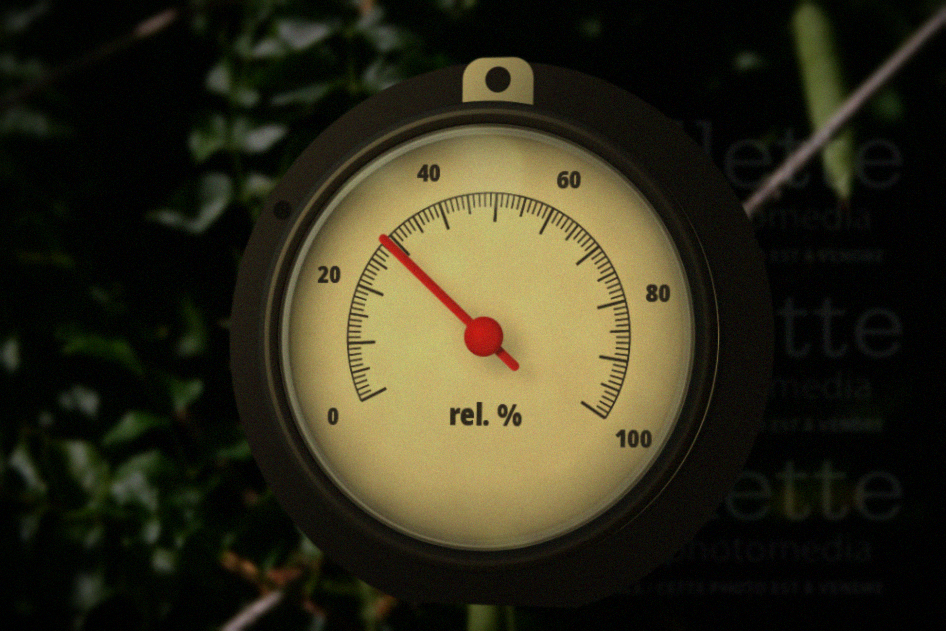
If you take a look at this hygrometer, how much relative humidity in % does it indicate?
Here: 29 %
